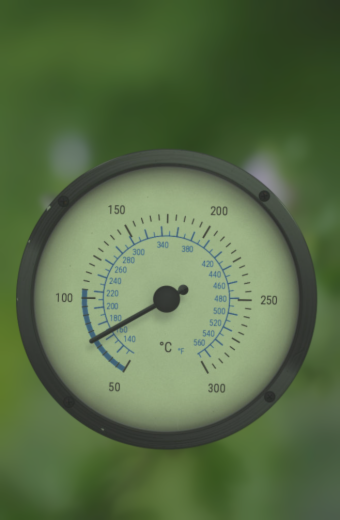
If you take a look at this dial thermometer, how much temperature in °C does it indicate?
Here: 75 °C
